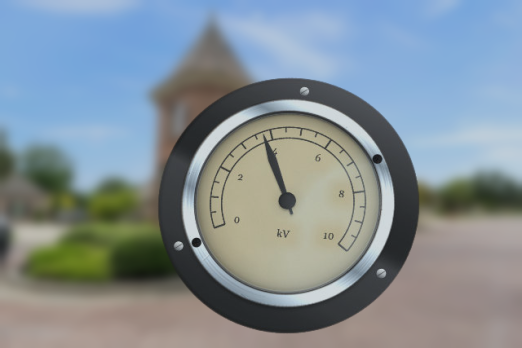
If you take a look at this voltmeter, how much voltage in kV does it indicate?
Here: 3.75 kV
